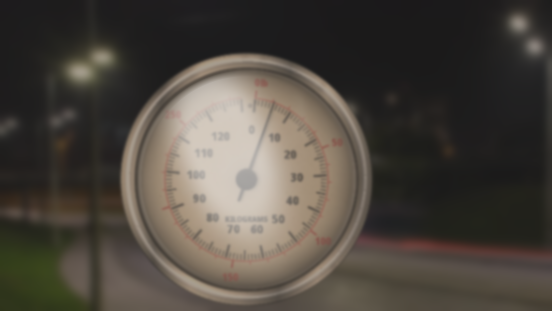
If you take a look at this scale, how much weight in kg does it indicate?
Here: 5 kg
